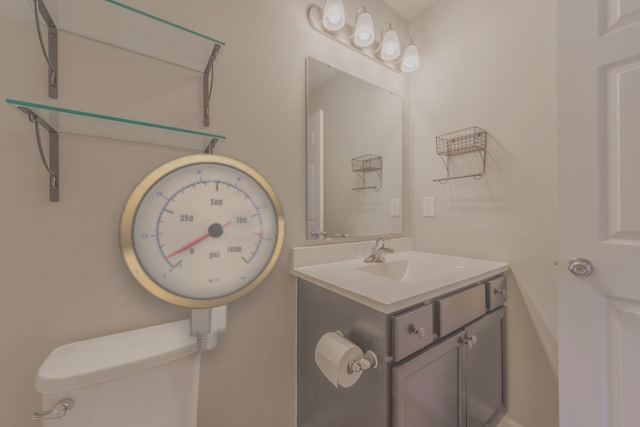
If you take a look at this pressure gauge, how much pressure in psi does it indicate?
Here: 50 psi
